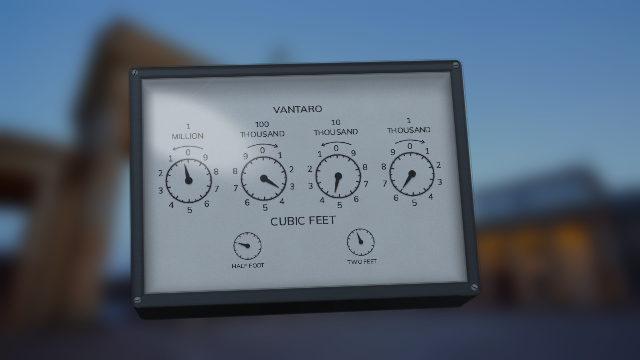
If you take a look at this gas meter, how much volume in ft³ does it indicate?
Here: 34600 ft³
